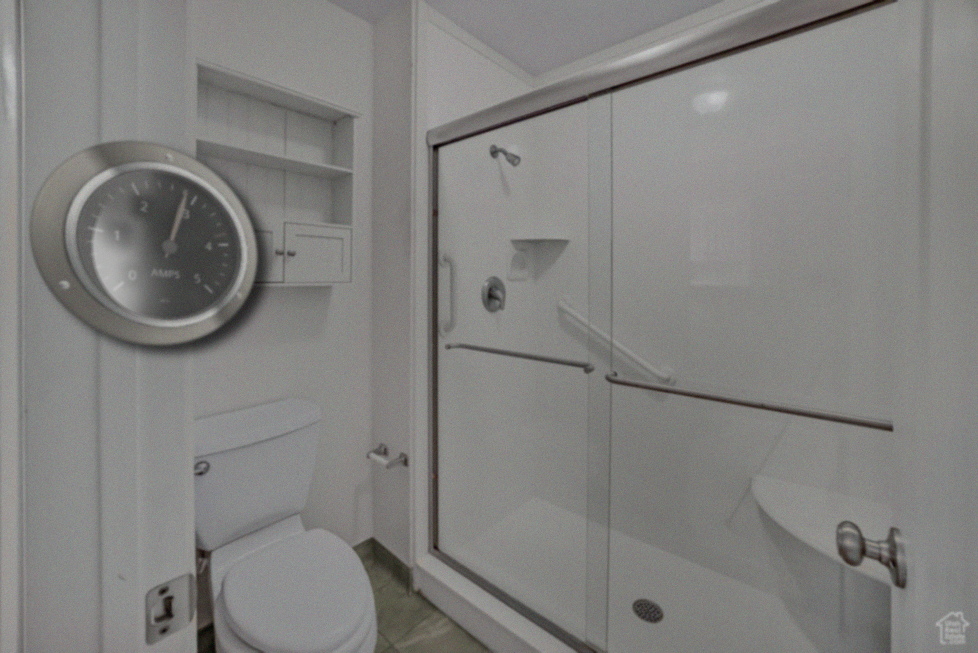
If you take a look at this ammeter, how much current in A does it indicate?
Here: 2.8 A
